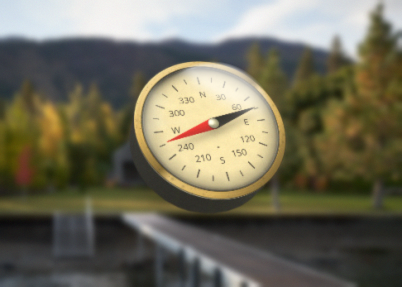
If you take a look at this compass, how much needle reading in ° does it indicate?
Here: 255 °
